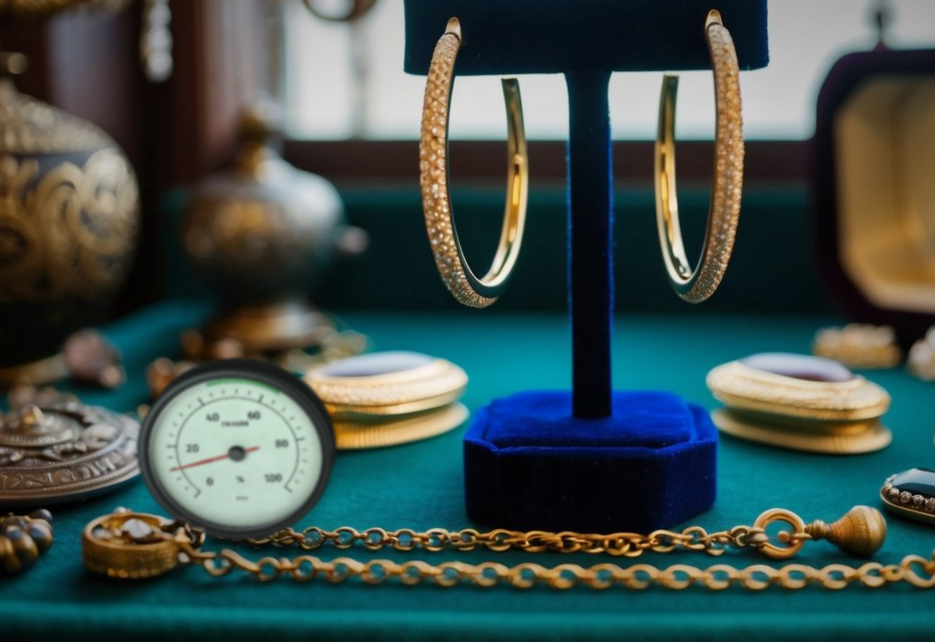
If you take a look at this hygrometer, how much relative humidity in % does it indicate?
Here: 12 %
